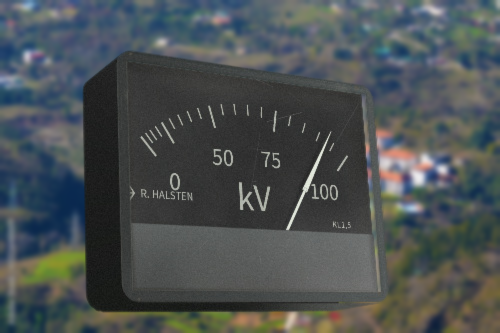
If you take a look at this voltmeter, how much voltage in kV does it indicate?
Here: 92.5 kV
